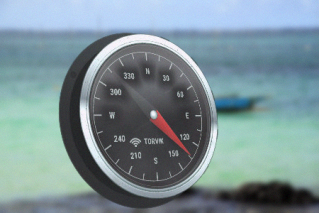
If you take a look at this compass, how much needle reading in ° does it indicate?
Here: 135 °
